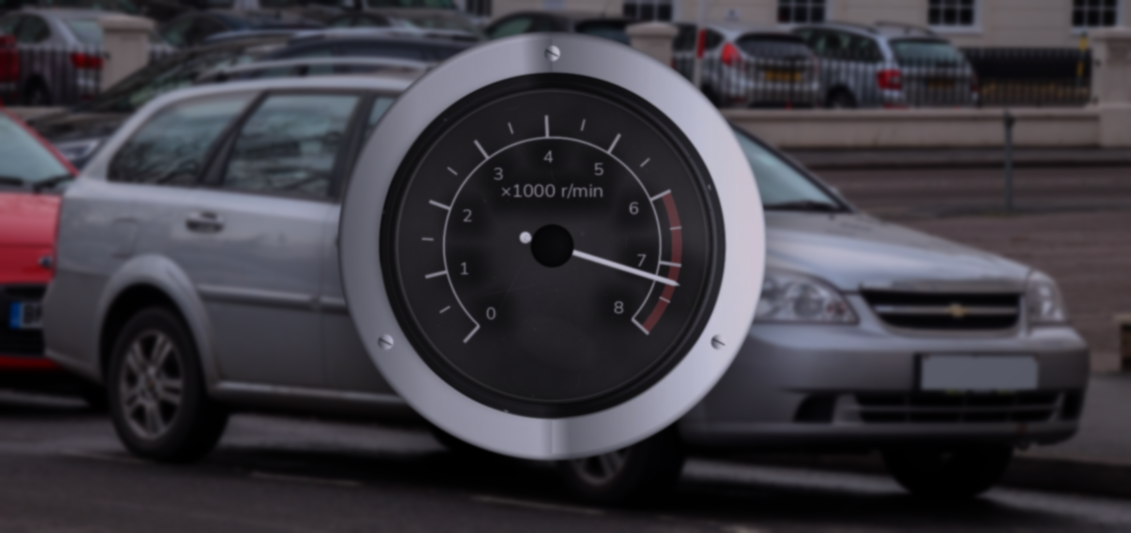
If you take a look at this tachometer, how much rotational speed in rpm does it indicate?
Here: 7250 rpm
